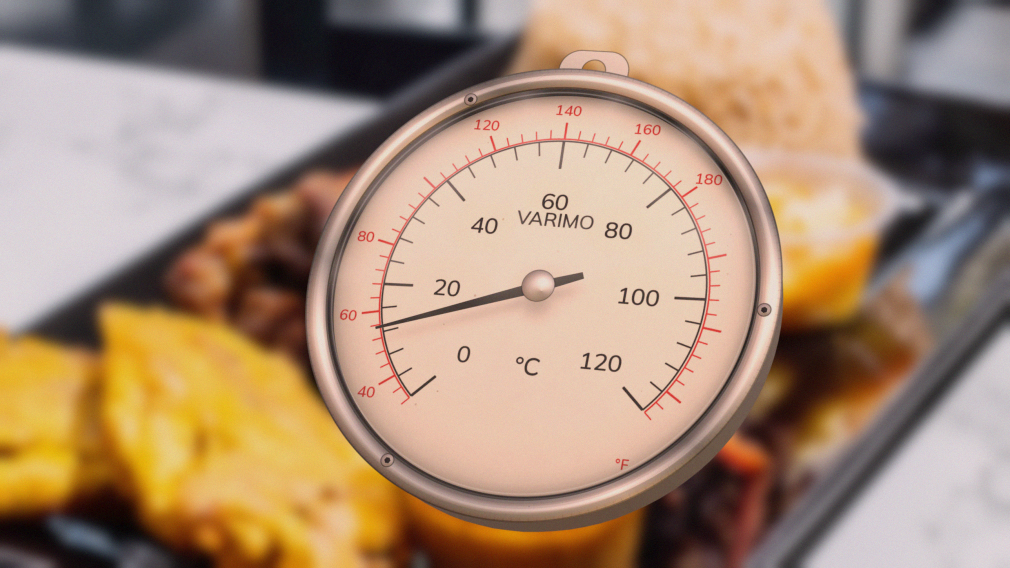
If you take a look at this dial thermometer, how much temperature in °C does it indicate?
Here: 12 °C
